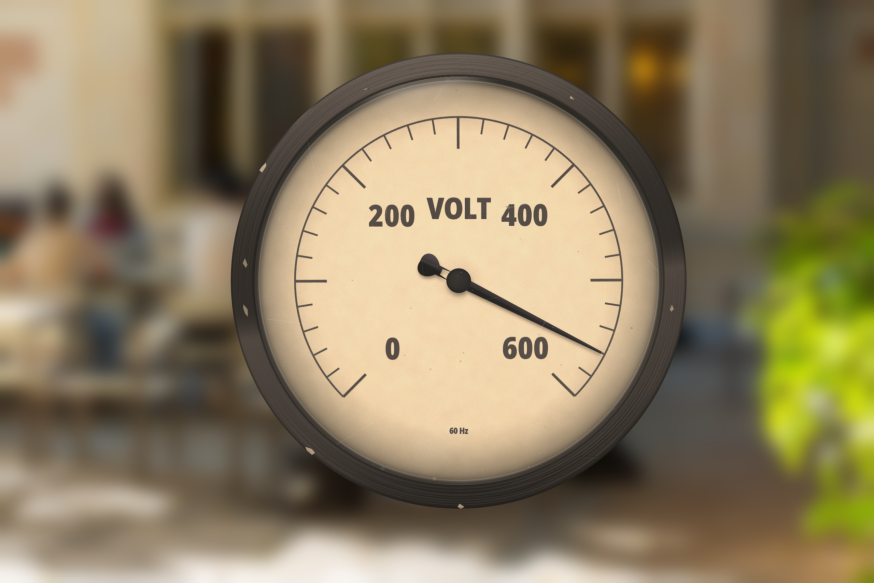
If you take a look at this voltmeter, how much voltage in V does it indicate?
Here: 560 V
